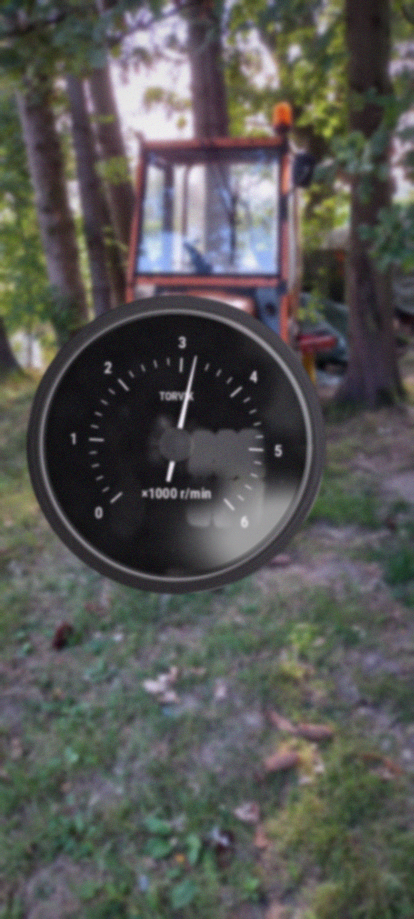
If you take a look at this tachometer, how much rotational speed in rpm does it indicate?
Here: 3200 rpm
